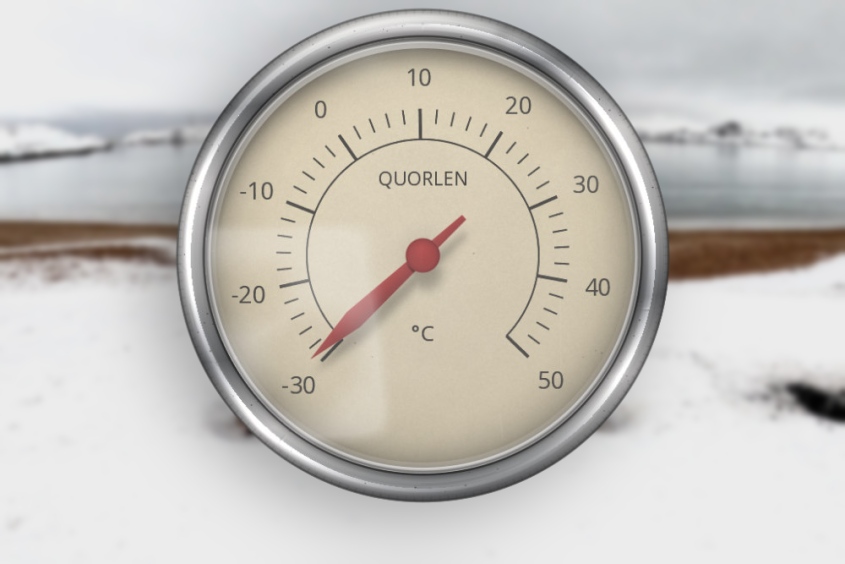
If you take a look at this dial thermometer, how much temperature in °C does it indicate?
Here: -29 °C
